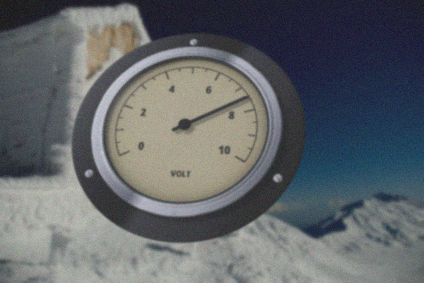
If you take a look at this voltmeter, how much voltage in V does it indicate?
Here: 7.5 V
